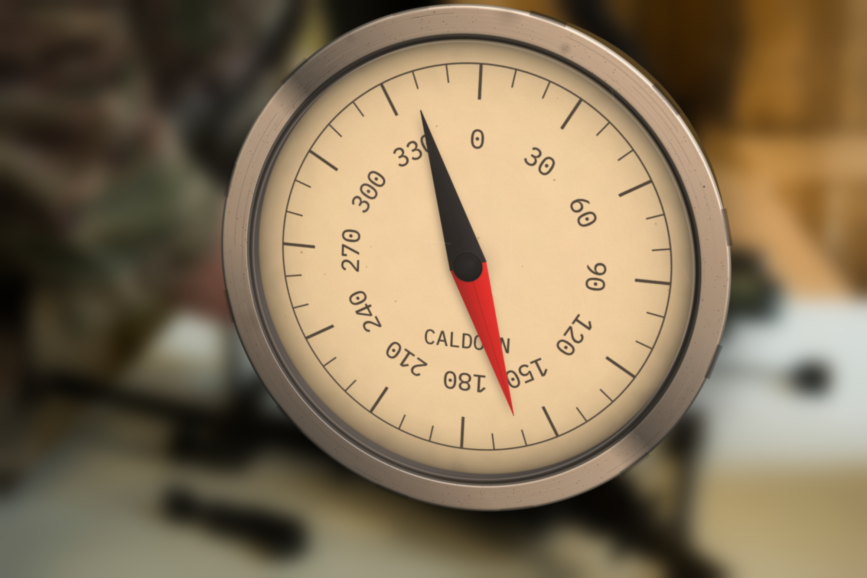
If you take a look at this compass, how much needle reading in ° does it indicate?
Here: 160 °
